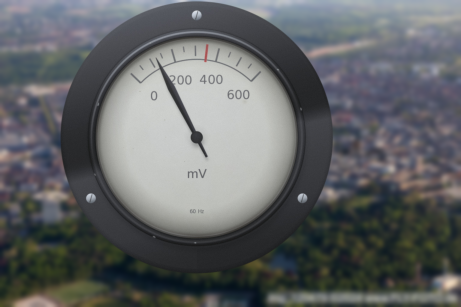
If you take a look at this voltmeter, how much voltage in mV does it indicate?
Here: 125 mV
